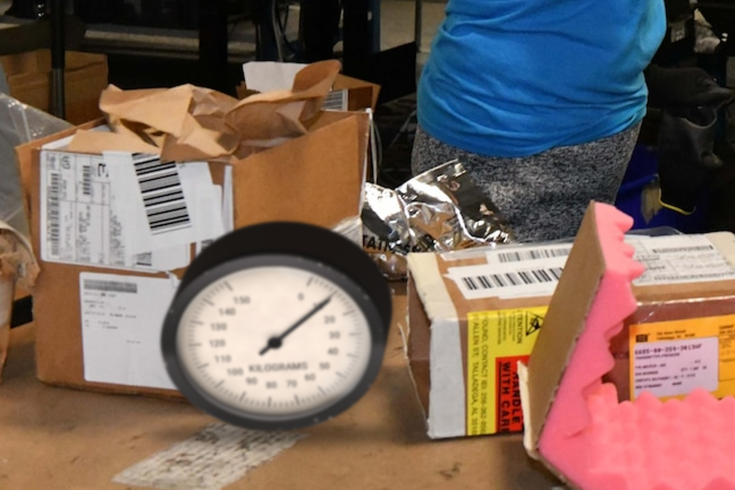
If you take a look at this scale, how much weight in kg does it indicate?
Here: 10 kg
